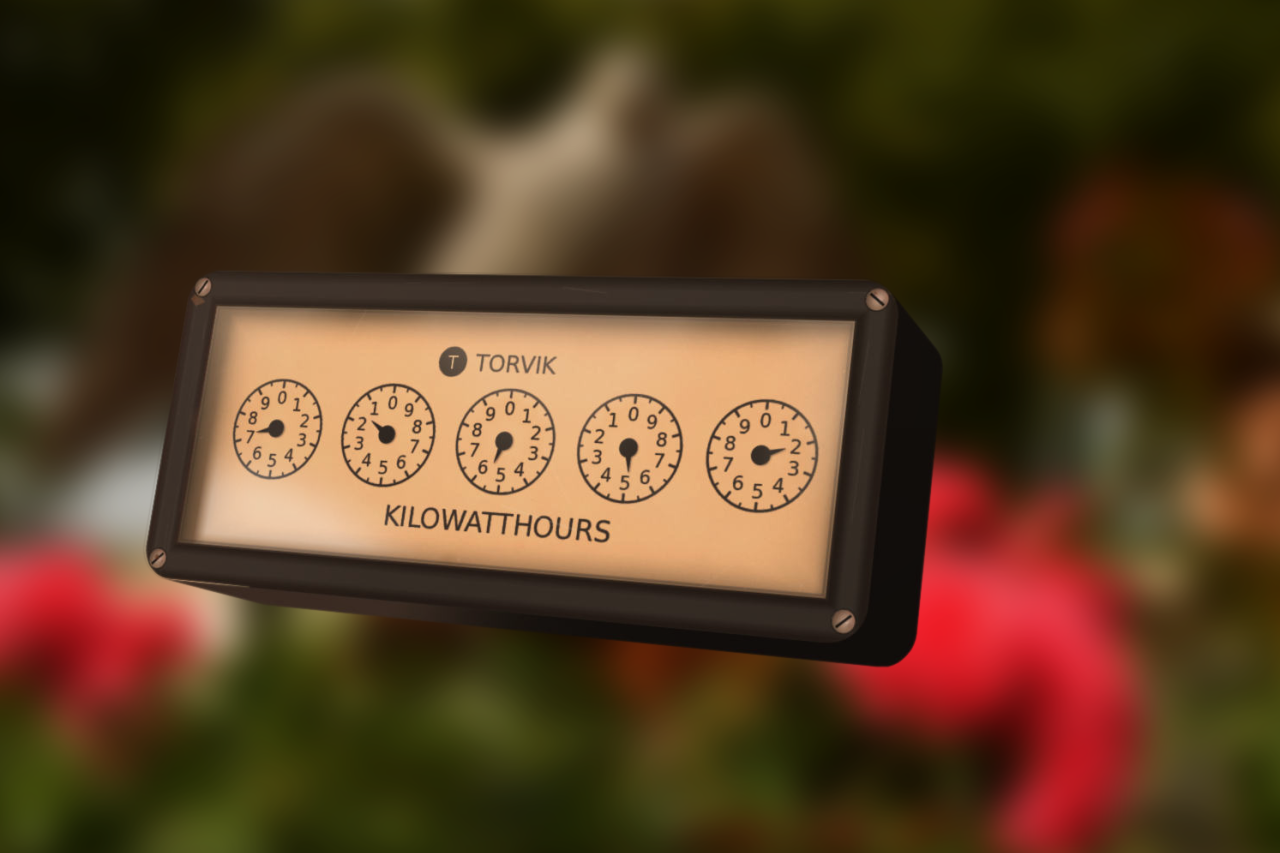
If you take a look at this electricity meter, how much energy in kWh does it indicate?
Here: 71552 kWh
